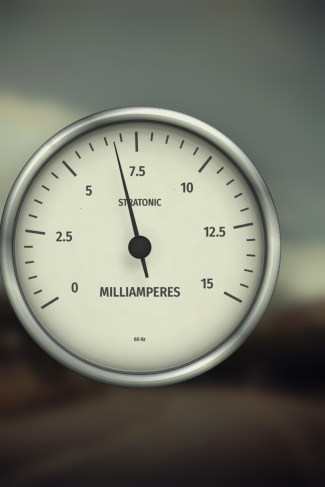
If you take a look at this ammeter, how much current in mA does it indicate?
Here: 6.75 mA
